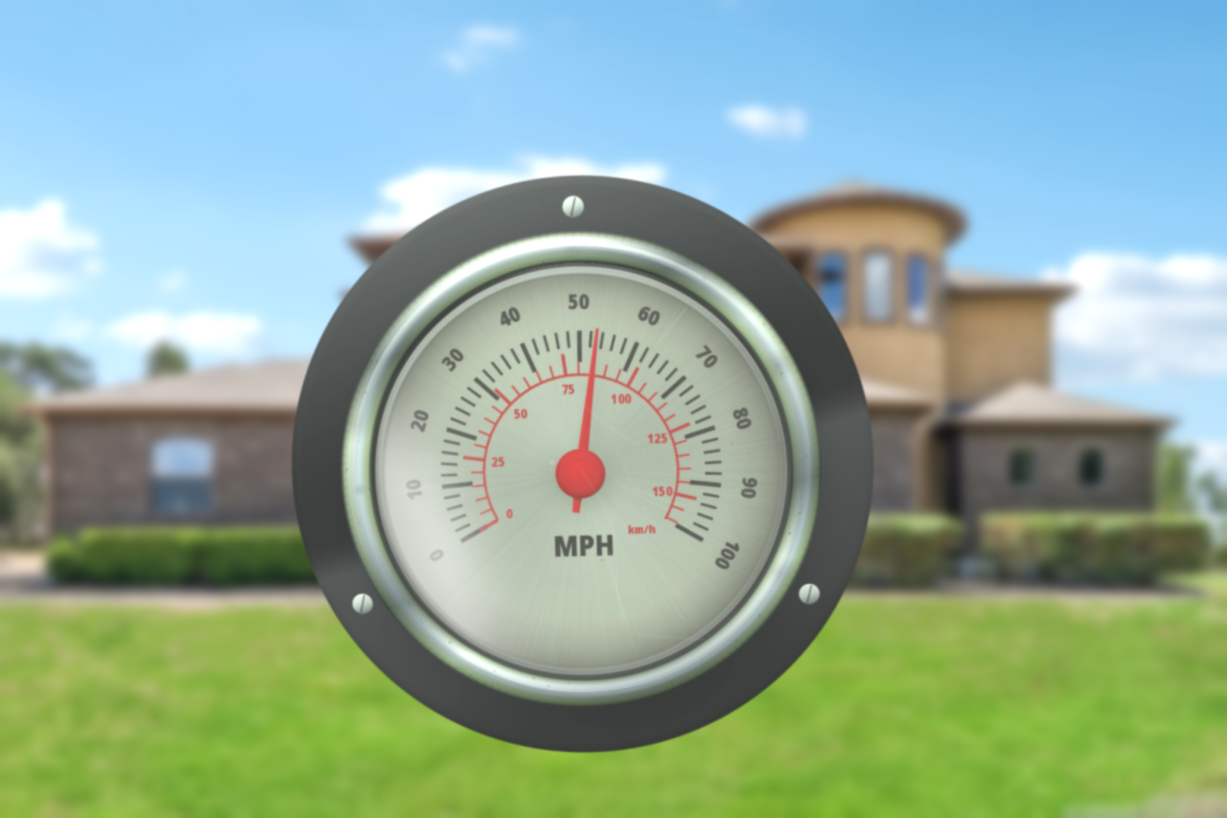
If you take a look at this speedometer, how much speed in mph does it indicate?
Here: 53 mph
